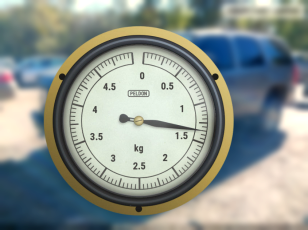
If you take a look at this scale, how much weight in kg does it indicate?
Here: 1.35 kg
